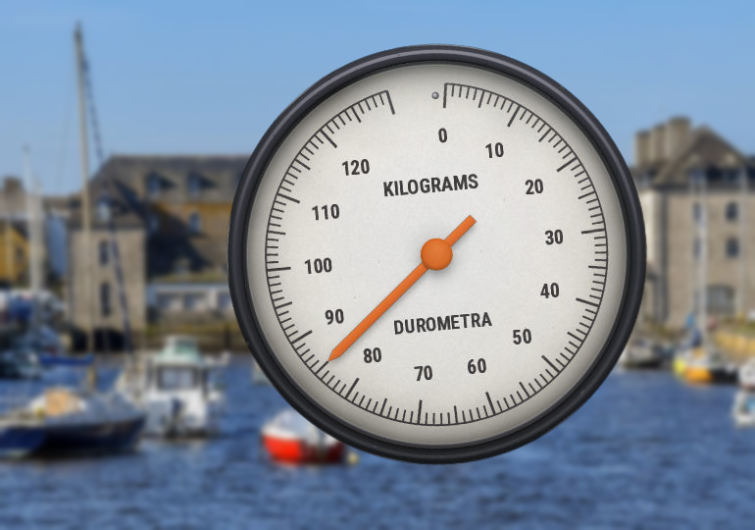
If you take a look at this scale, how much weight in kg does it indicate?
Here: 85 kg
